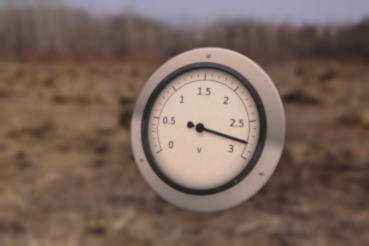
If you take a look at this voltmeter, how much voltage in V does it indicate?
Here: 2.8 V
